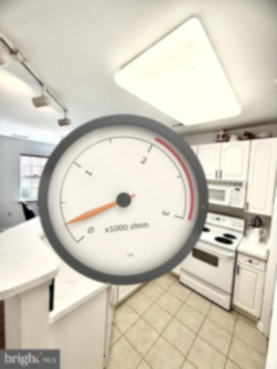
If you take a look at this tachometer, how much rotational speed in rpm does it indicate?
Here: 250 rpm
